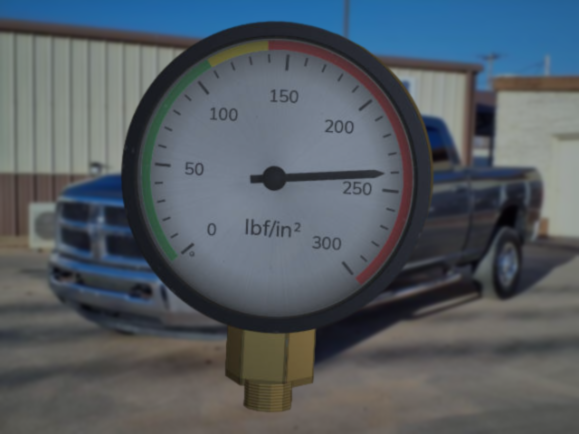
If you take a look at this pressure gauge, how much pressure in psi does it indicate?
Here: 240 psi
